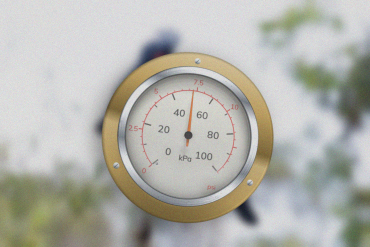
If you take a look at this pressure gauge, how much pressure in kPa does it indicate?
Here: 50 kPa
